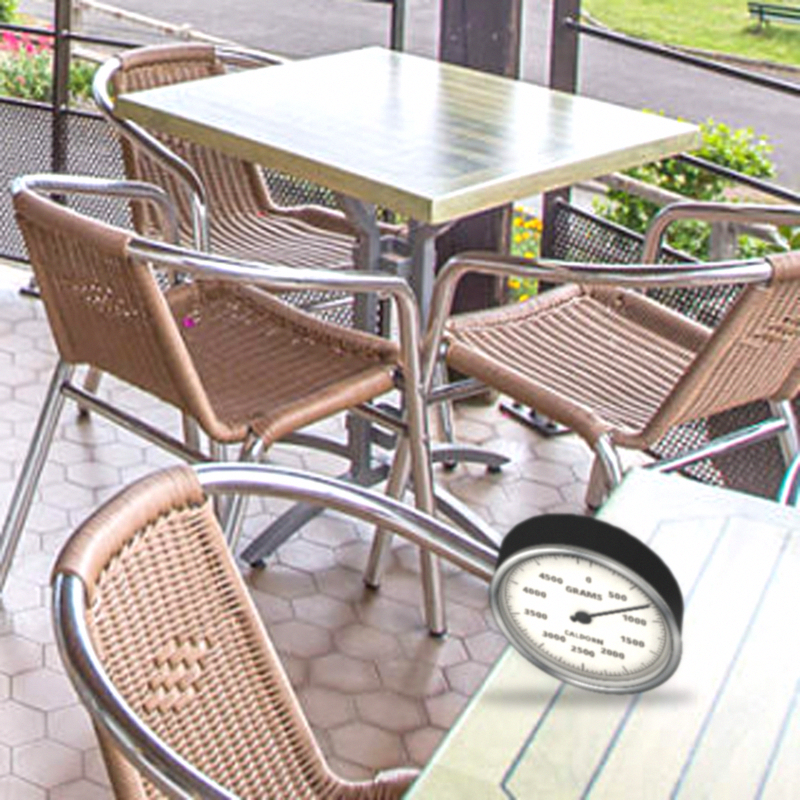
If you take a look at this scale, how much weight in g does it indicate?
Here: 750 g
